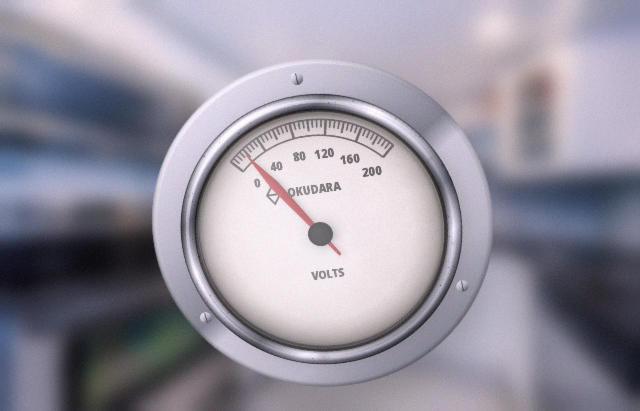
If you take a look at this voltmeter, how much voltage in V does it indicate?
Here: 20 V
